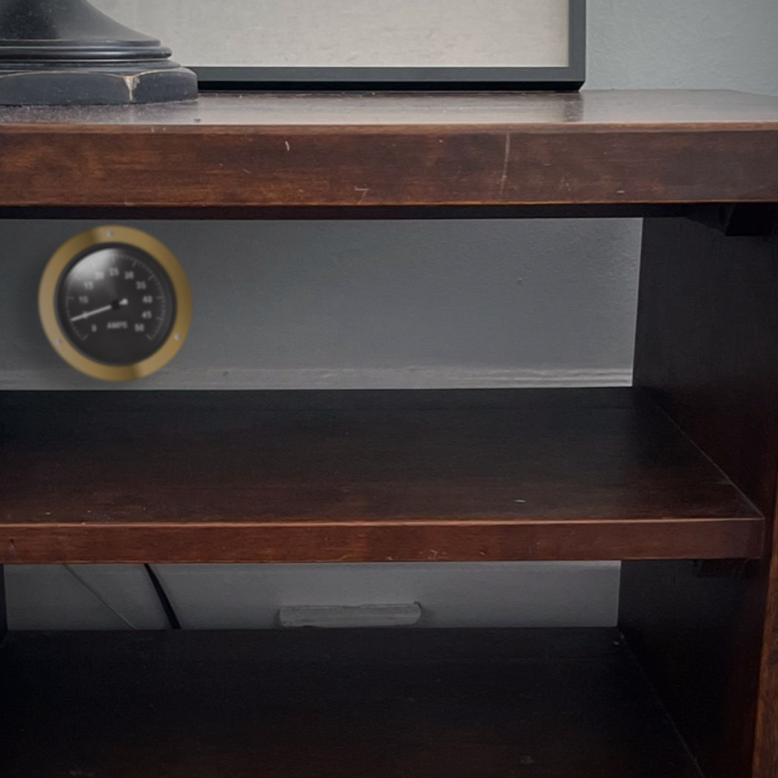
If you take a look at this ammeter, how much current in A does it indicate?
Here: 5 A
